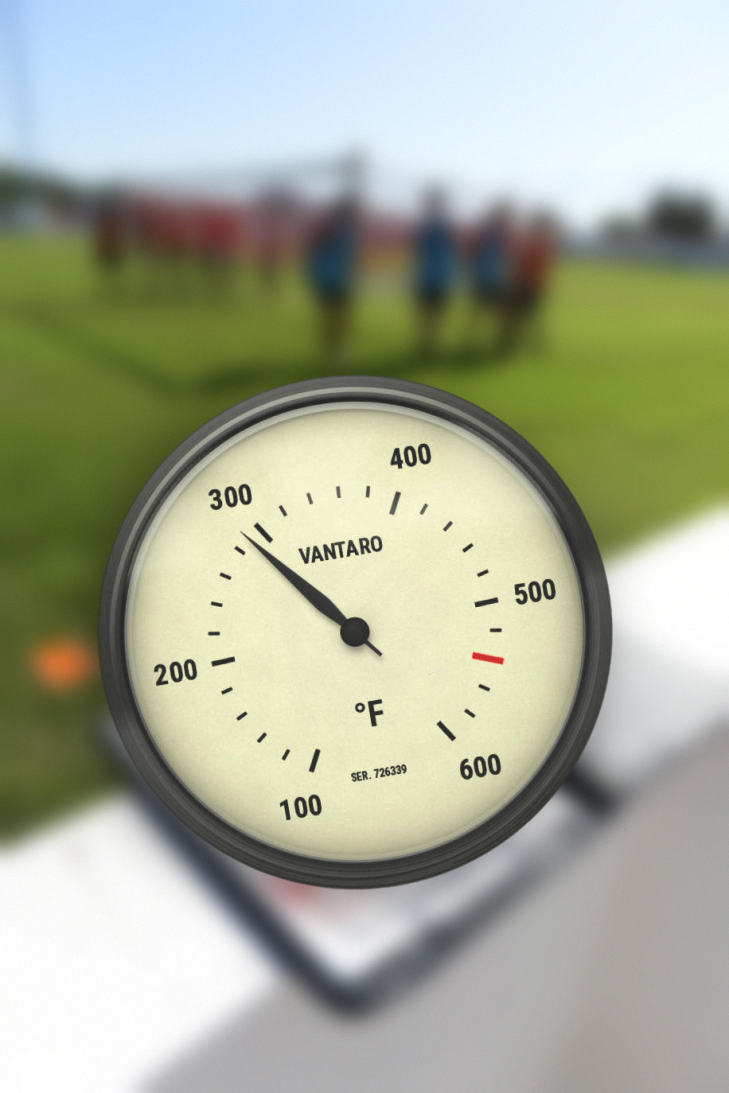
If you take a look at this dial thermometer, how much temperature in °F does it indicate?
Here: 290 °F
